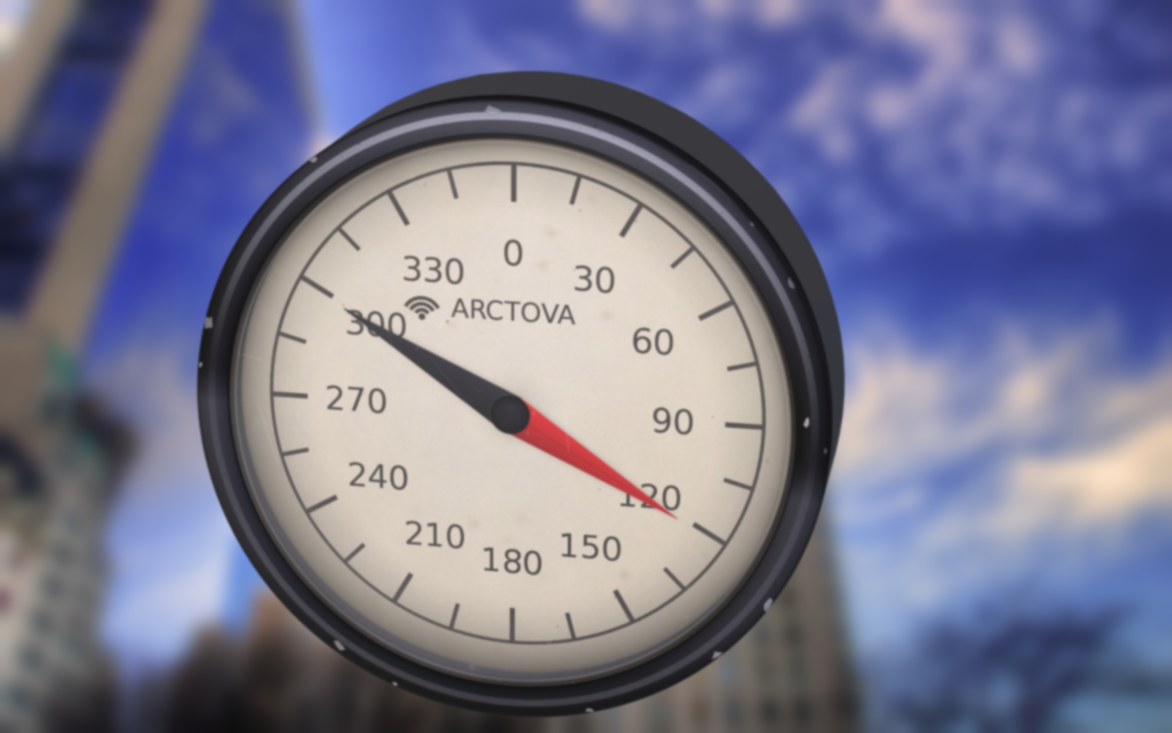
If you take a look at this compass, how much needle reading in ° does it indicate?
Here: 120 °
